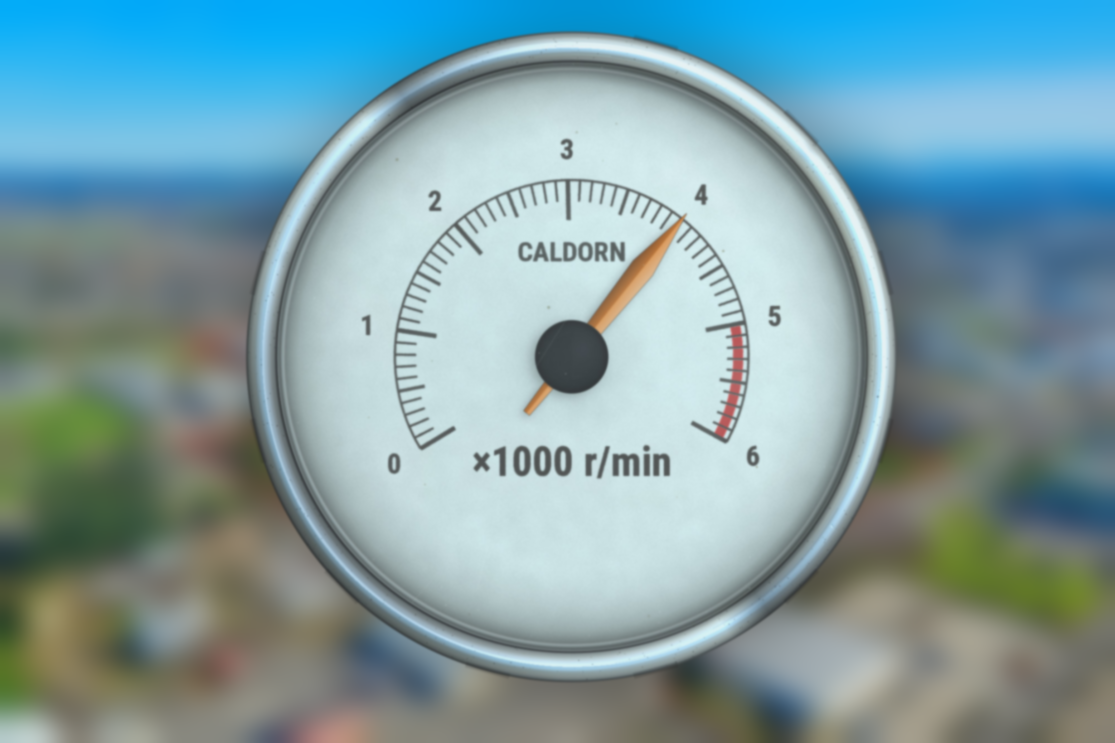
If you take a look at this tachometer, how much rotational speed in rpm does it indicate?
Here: 4000 rpm
